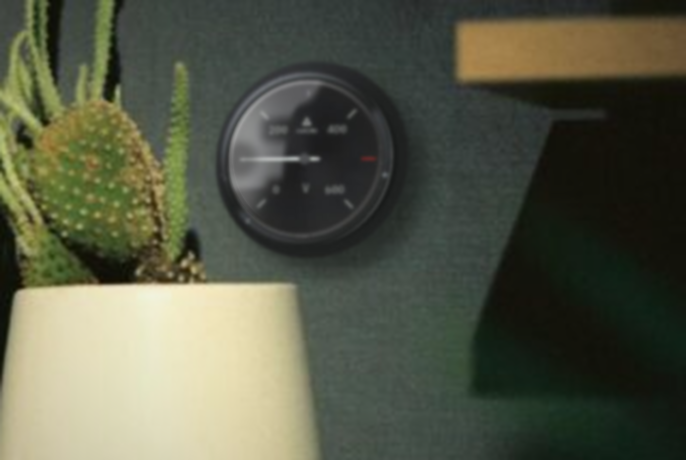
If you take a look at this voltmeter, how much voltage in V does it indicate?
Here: 100 V
